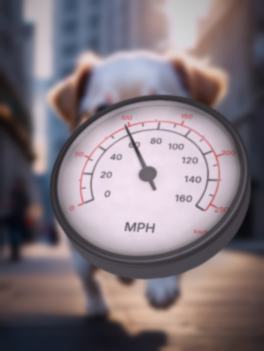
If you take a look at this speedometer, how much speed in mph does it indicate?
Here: 60 mph
